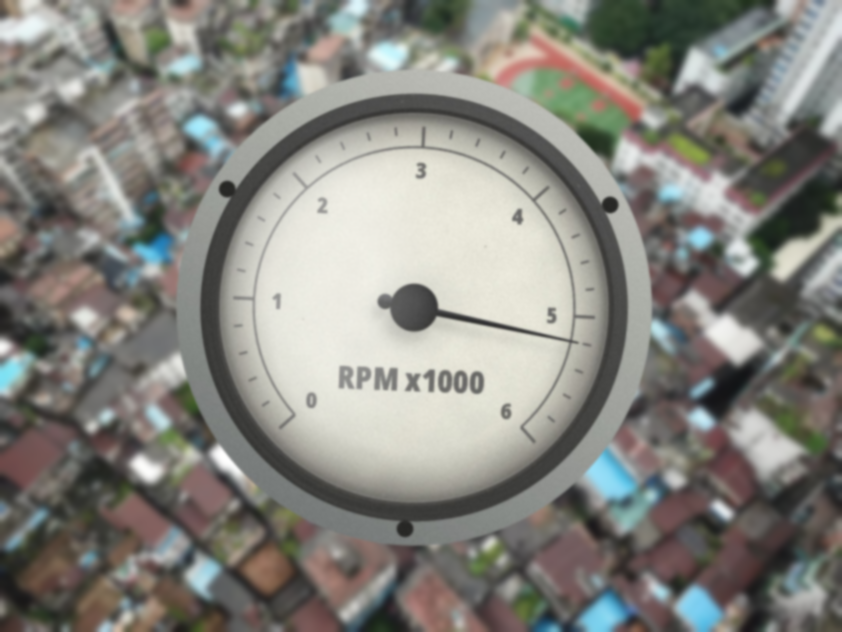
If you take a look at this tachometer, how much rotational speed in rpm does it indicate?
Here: 5200 rpm
